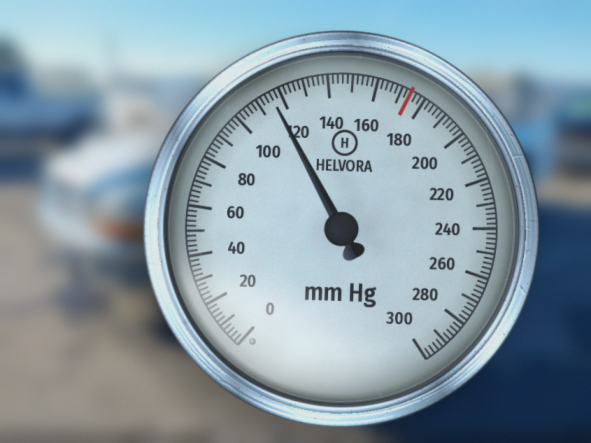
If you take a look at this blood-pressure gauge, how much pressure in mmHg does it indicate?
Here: 116 mmHg
